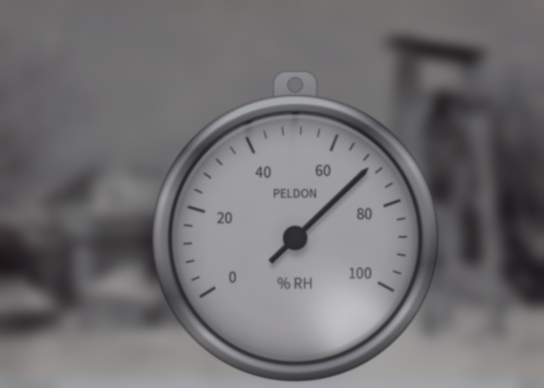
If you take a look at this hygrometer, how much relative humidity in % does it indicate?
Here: 70 %
